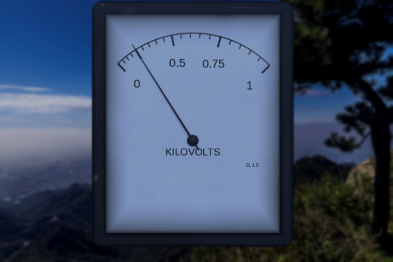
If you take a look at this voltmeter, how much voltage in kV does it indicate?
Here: 0.25 kV
